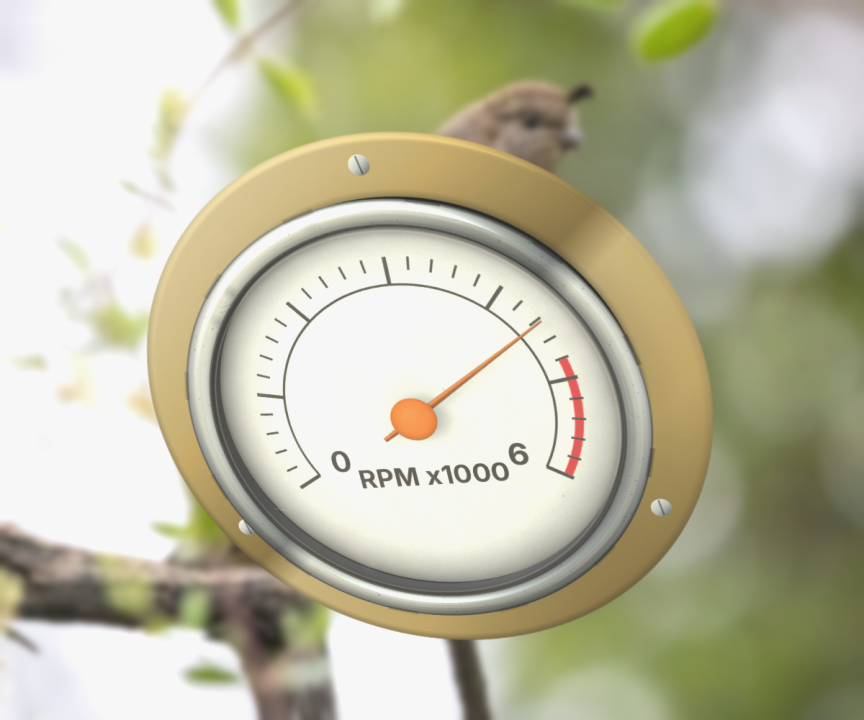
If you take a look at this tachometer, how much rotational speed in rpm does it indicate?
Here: 4400 rpm
